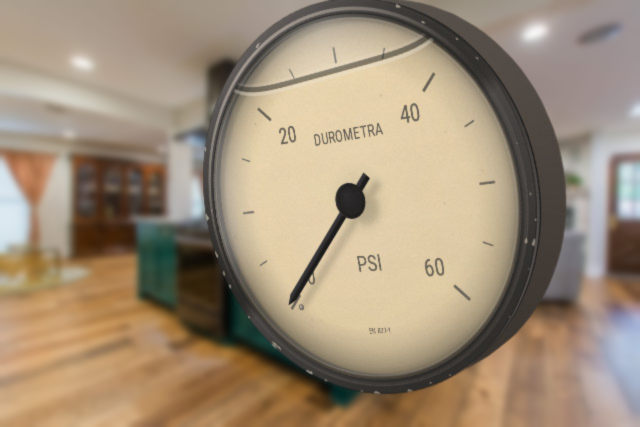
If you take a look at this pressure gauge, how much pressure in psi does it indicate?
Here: 0 psi
